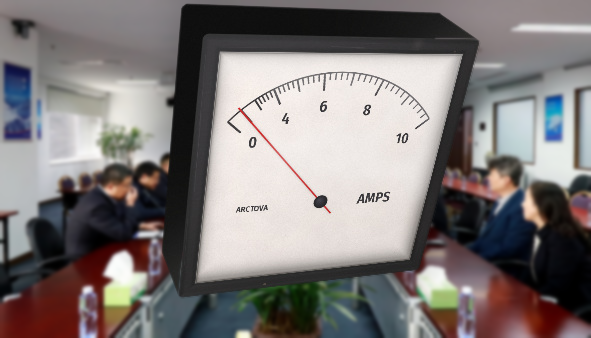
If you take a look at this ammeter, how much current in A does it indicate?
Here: 2 A
